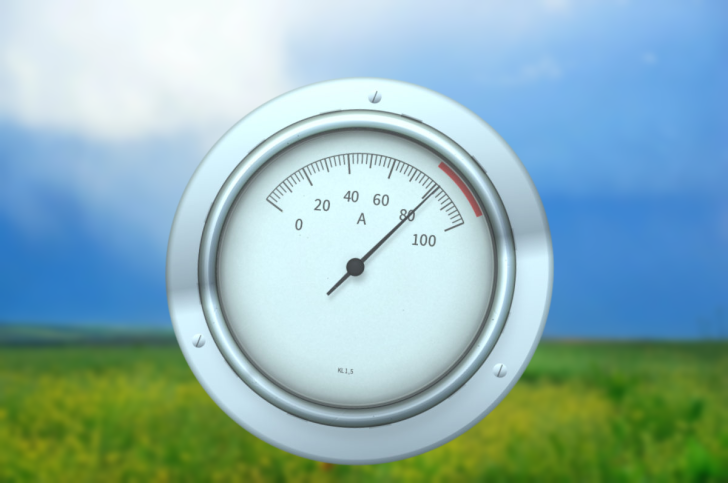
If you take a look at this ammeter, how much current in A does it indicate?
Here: 82 A
